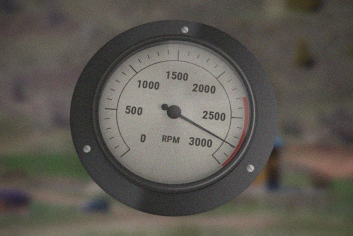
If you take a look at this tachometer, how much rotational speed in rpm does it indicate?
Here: 2800 rpm
